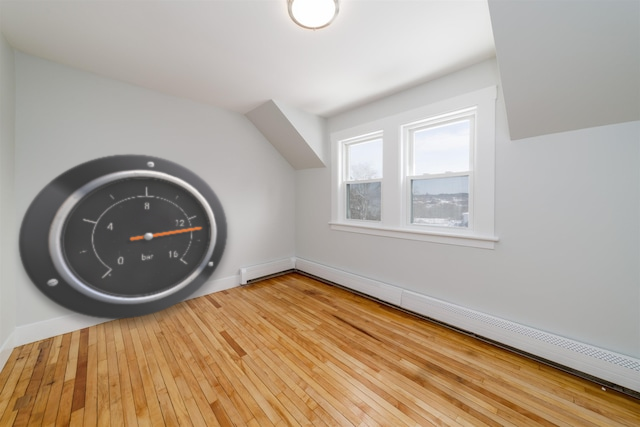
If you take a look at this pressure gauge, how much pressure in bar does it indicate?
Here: 13 bar
